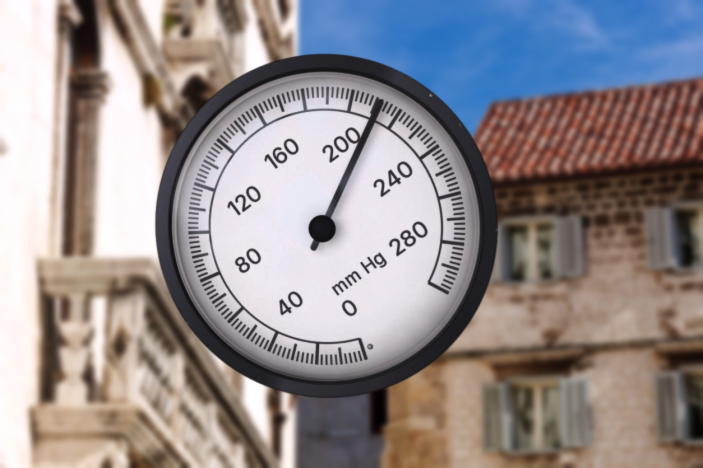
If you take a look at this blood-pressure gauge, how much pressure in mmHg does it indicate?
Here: 212 mmHg
